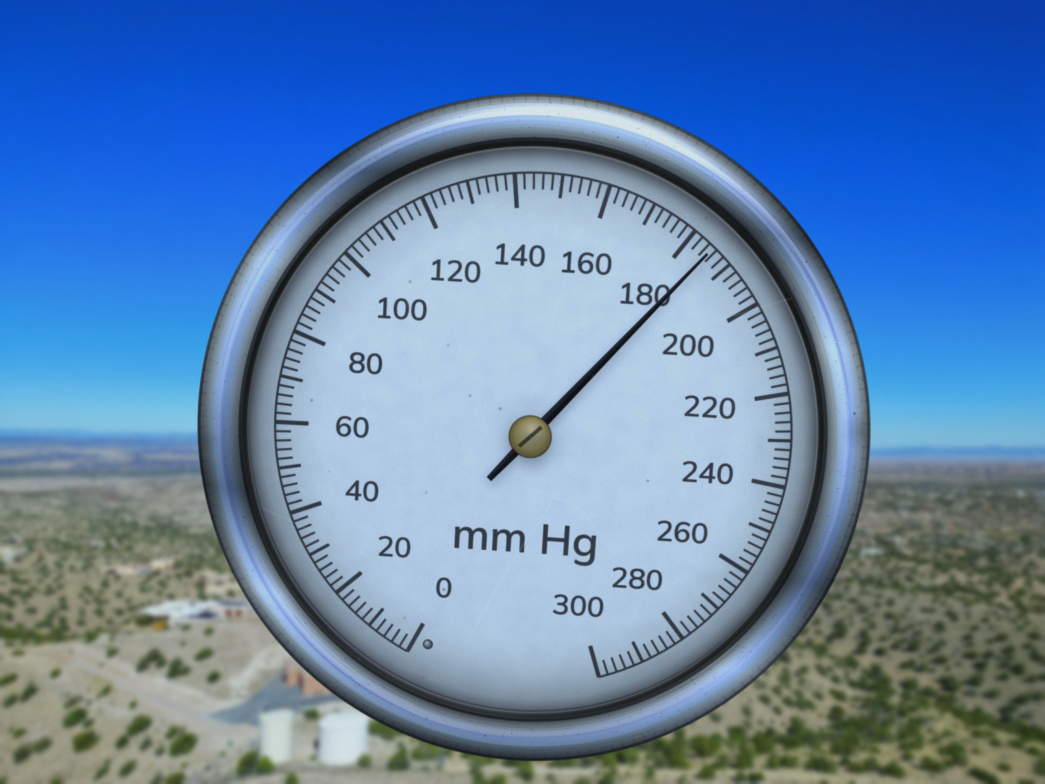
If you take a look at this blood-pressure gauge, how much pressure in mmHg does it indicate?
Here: 185 mmHg
